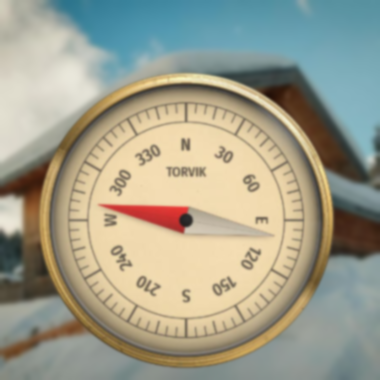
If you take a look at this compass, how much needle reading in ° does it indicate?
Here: 280 °
